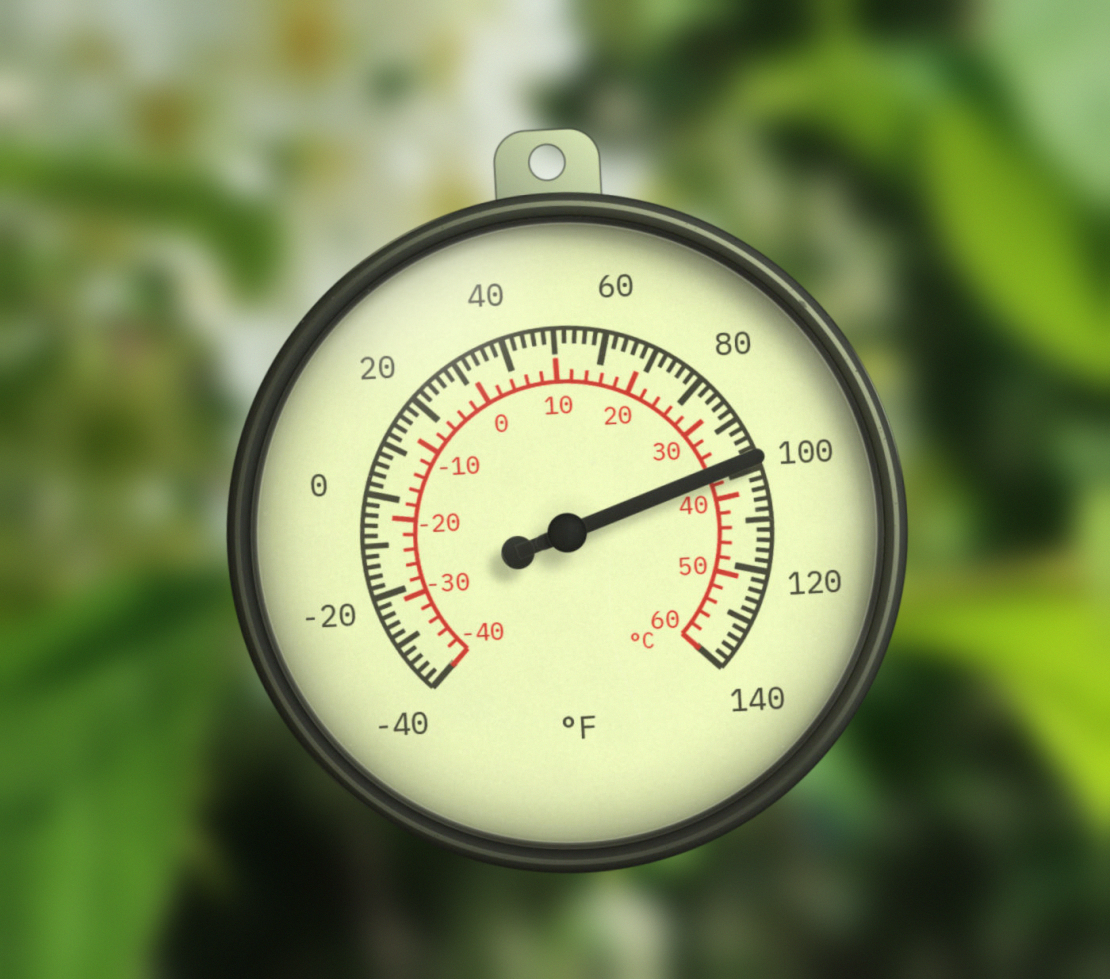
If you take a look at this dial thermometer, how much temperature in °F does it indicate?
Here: 98 °F
